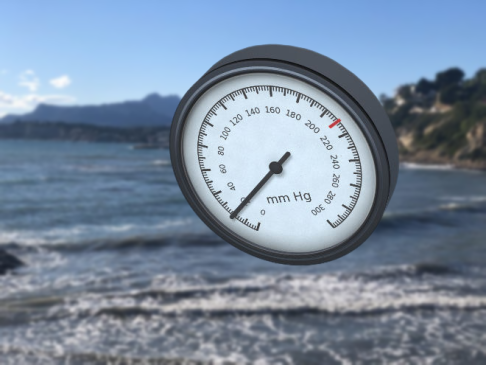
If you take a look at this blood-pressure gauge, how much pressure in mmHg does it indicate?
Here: 20 mmHg
